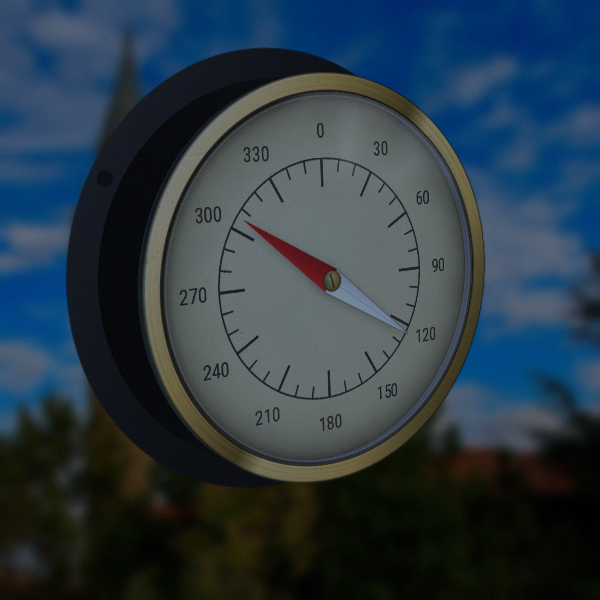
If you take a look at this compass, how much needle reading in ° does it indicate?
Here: 305 °
